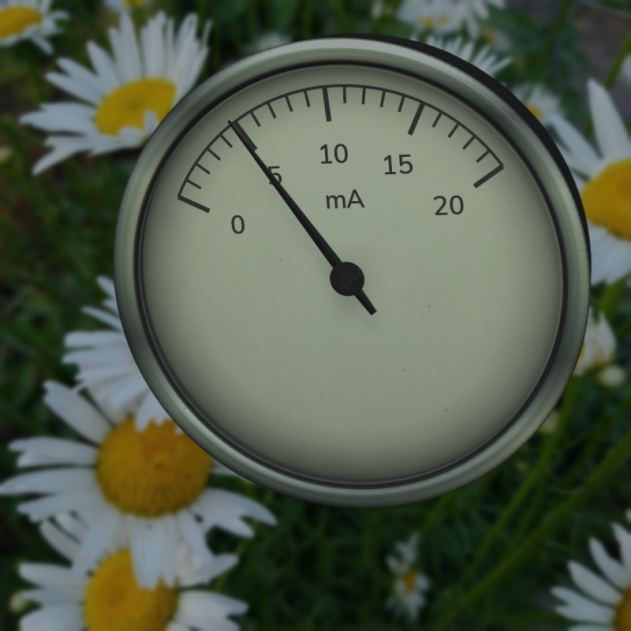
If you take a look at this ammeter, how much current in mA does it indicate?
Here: 5 mA
